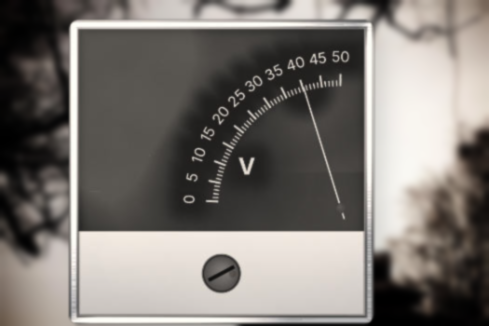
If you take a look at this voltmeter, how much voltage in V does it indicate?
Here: 40 V
